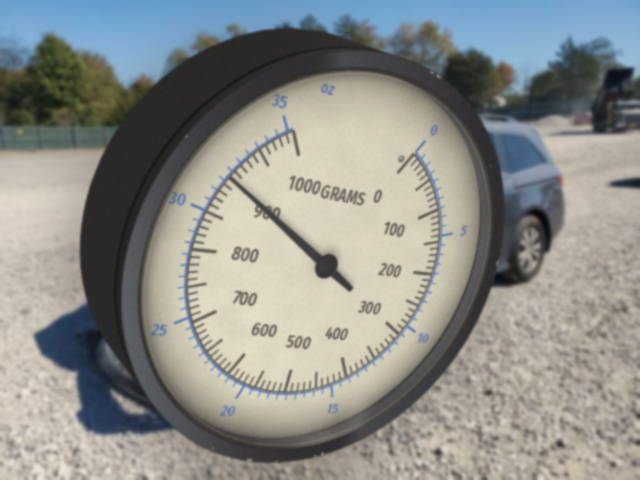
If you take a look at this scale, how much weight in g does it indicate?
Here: 900 g
